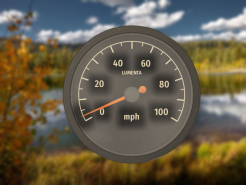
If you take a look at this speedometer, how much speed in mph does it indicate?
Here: 2.5 mph
